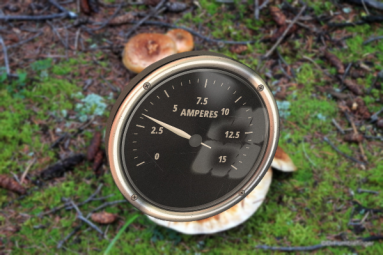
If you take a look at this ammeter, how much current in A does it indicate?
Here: 3.25 A
